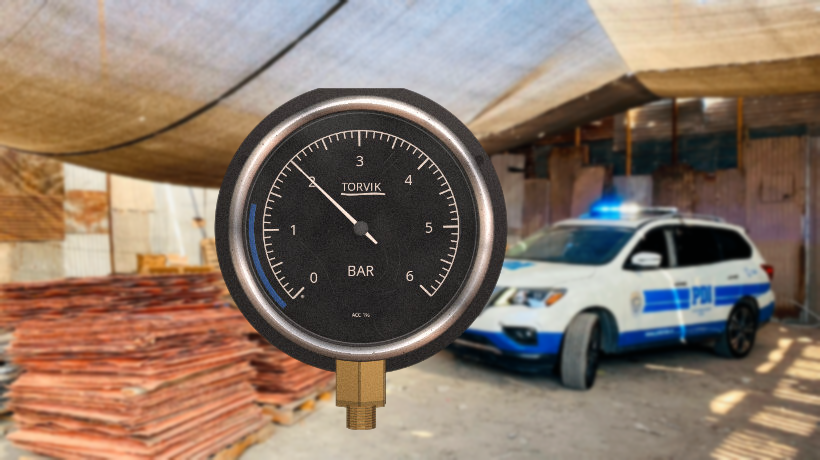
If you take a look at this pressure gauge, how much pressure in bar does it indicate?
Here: 2 bar
